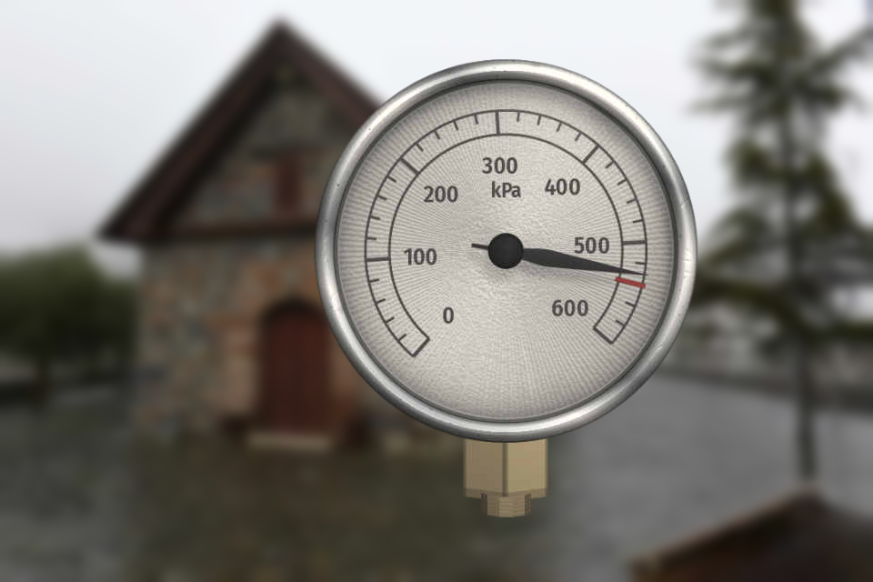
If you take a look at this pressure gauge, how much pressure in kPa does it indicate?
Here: 530 kPa
